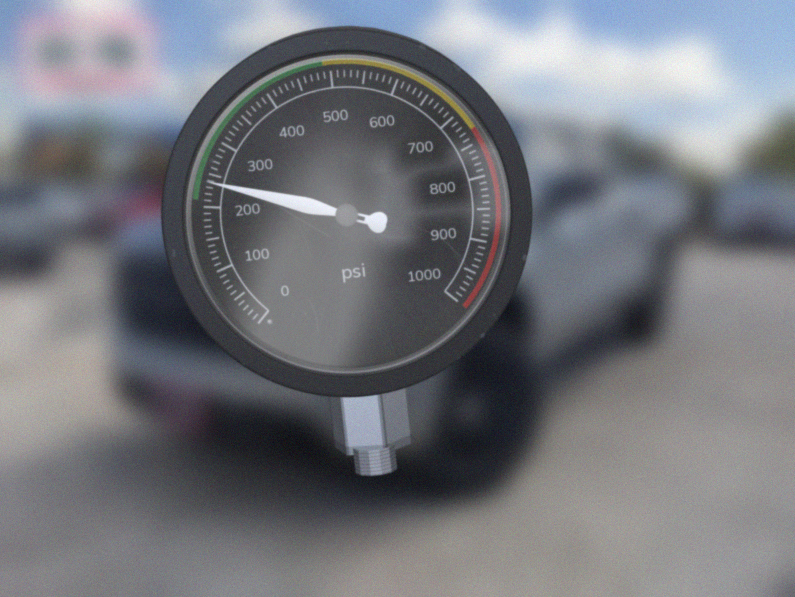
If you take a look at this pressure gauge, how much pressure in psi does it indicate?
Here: 240 psi
